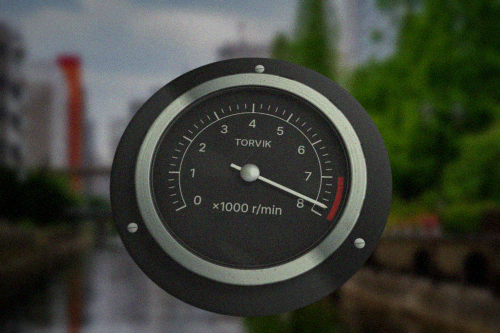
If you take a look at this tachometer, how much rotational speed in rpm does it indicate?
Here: 7800 rpm
